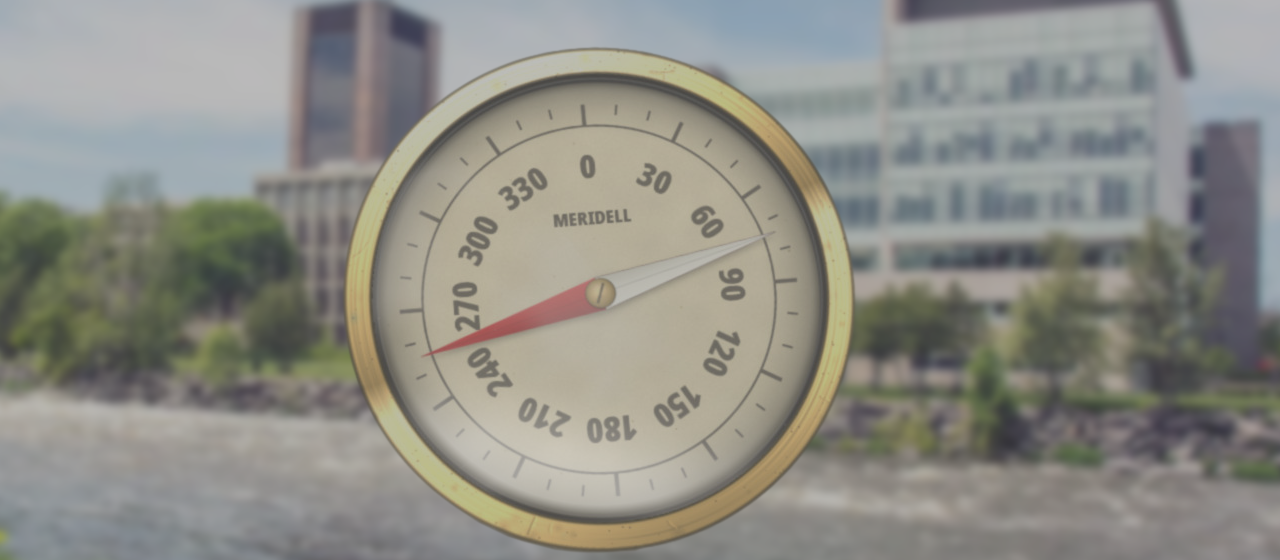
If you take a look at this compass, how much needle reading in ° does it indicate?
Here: 255 °
